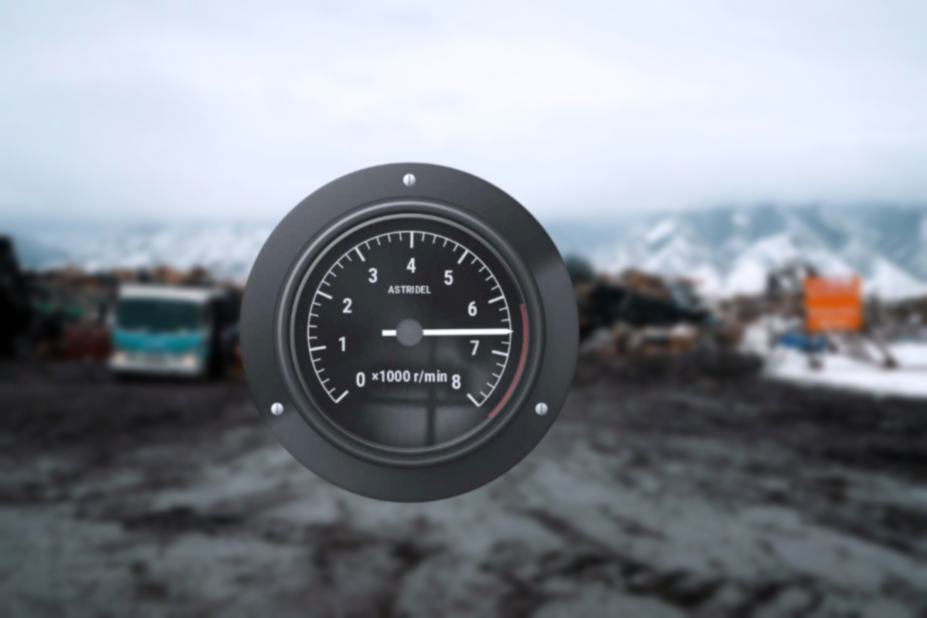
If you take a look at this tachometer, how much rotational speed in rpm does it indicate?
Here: 6600 rpm
